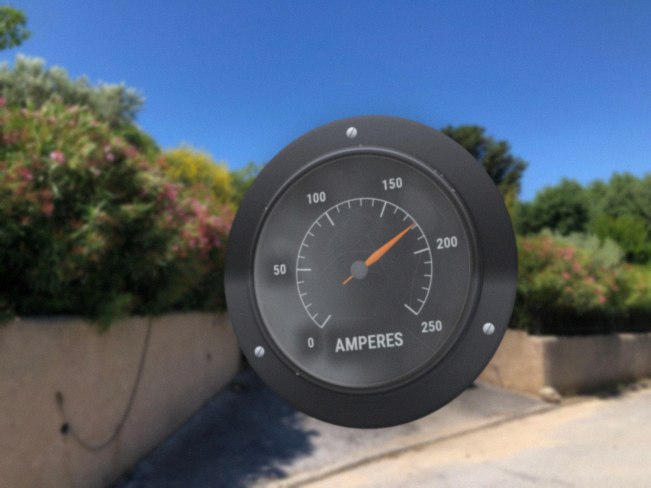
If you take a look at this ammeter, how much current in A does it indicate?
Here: 180 A
